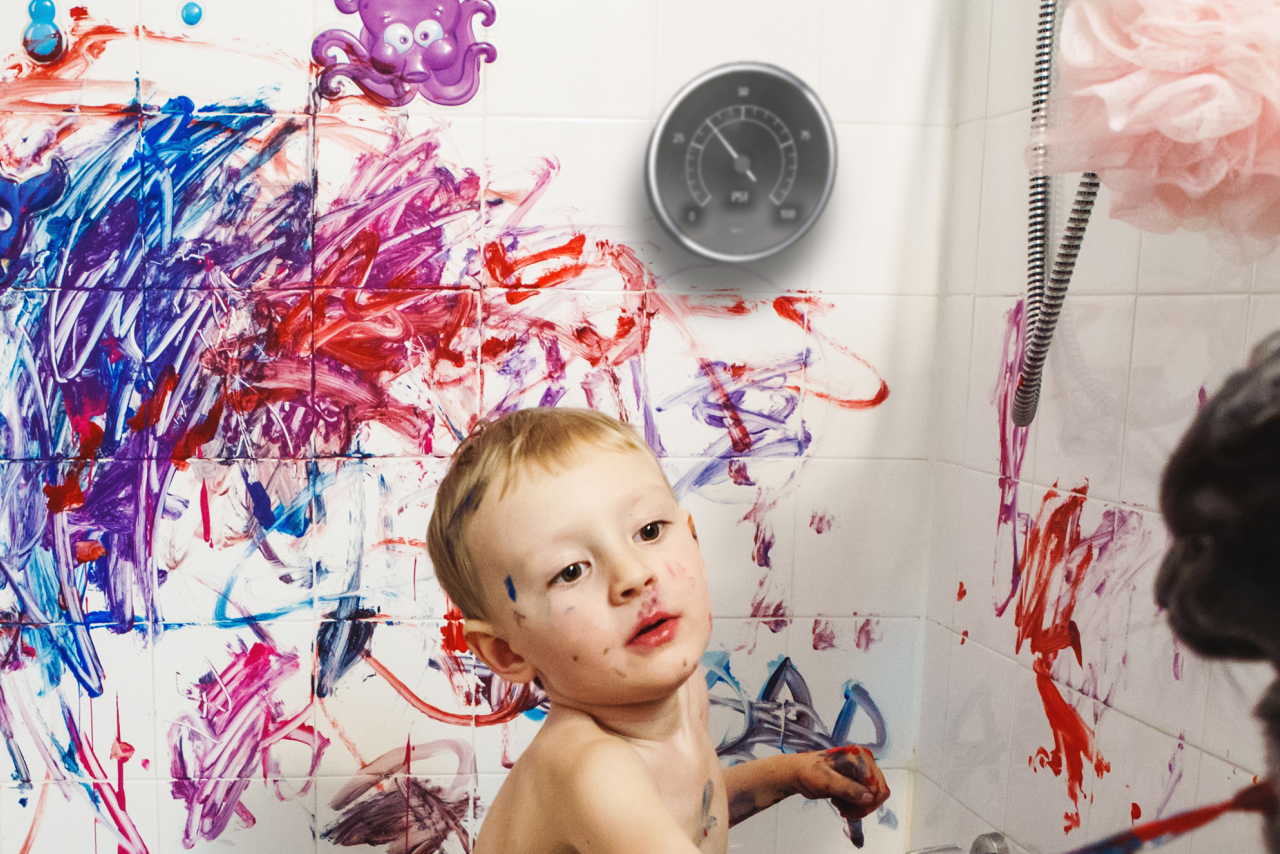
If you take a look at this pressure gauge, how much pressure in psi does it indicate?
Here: 35 psi
